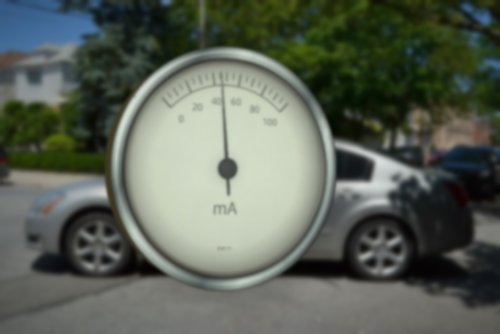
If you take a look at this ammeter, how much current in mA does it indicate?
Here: 45 mA
